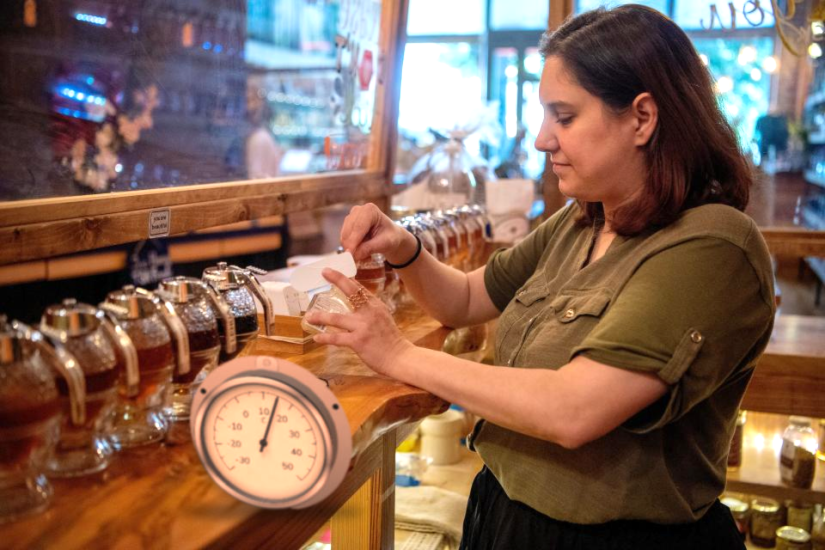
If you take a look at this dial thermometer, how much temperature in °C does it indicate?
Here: 15 °C
